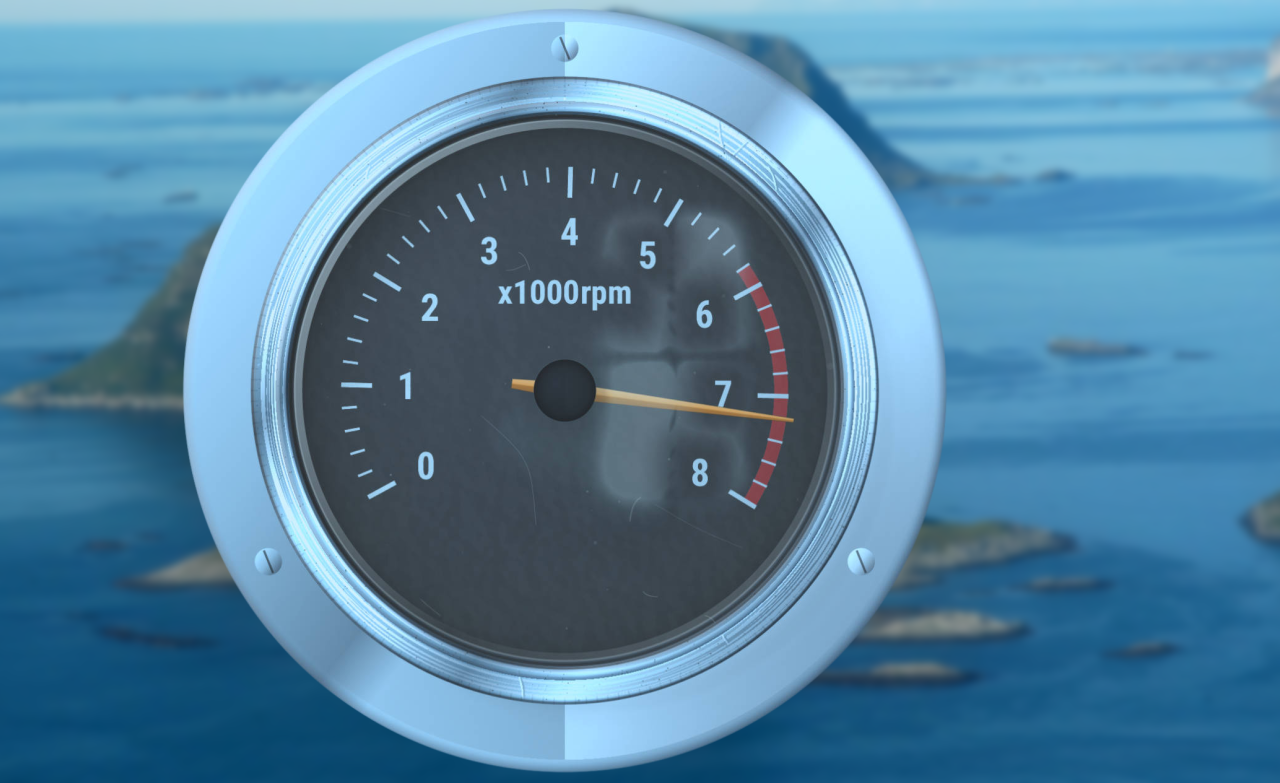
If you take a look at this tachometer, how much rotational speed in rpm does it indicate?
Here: 7200 rpm
